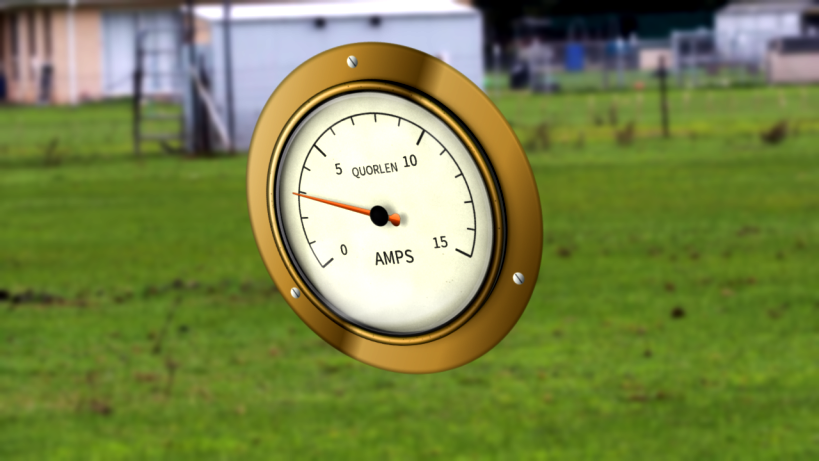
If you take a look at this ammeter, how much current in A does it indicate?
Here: 3 A
